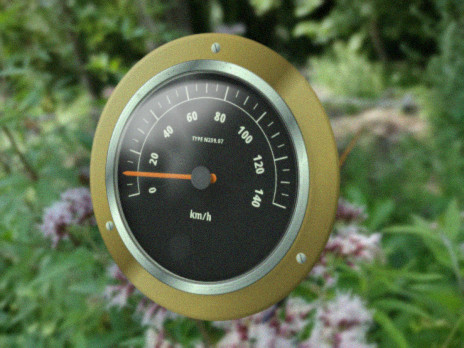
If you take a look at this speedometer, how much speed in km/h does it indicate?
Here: 10 km/h
